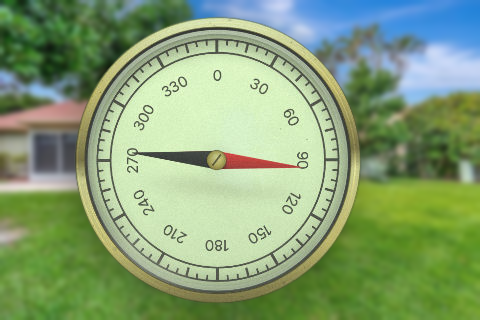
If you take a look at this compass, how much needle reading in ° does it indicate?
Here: 95 °
